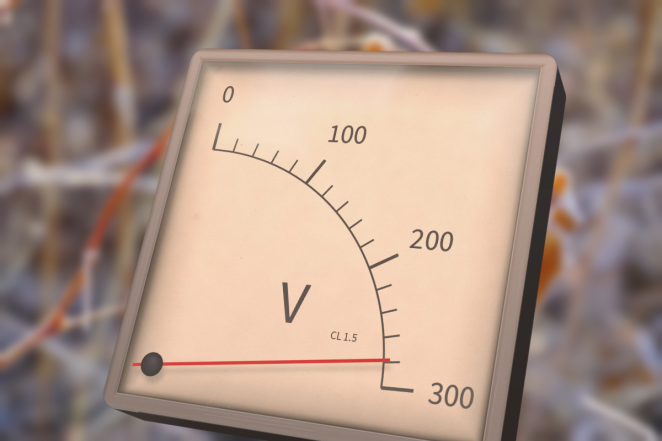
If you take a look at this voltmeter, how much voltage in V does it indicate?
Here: 280 V
